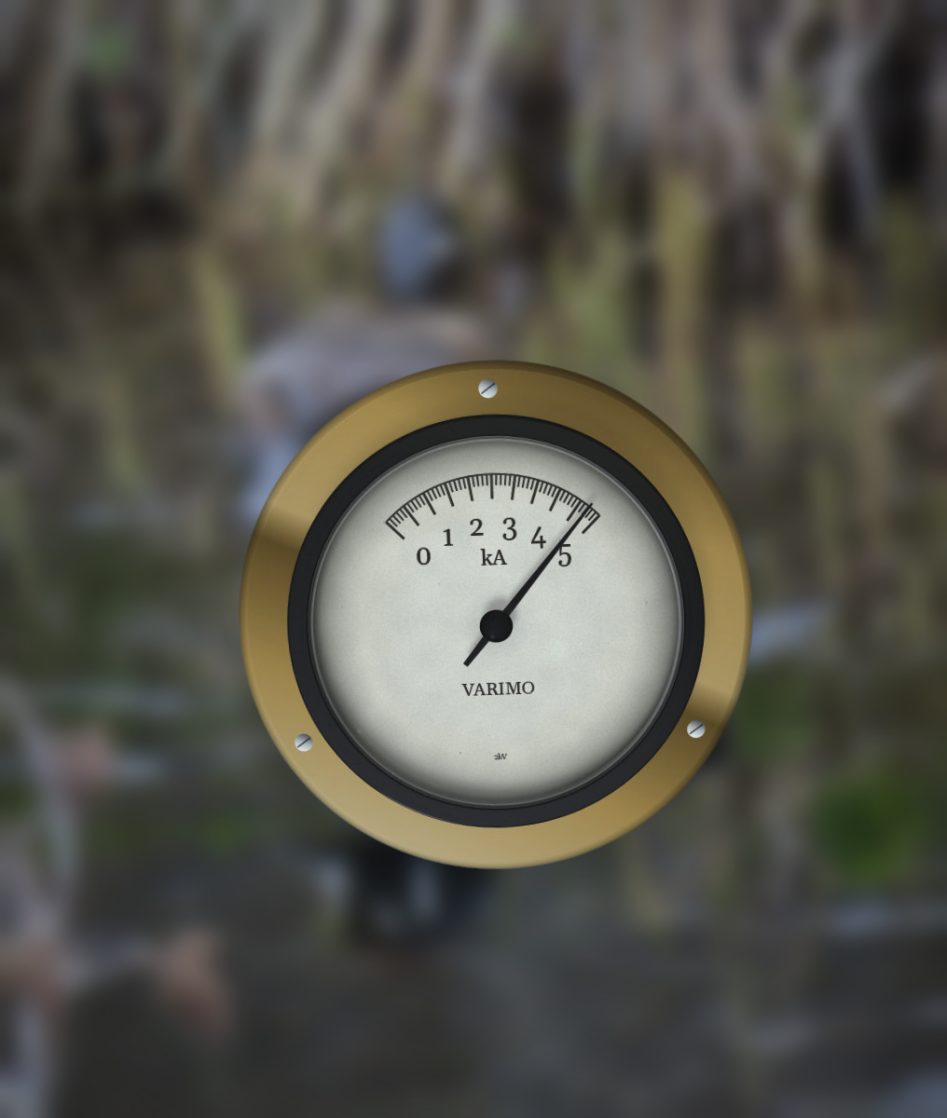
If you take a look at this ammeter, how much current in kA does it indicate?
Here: 4.7 kA
